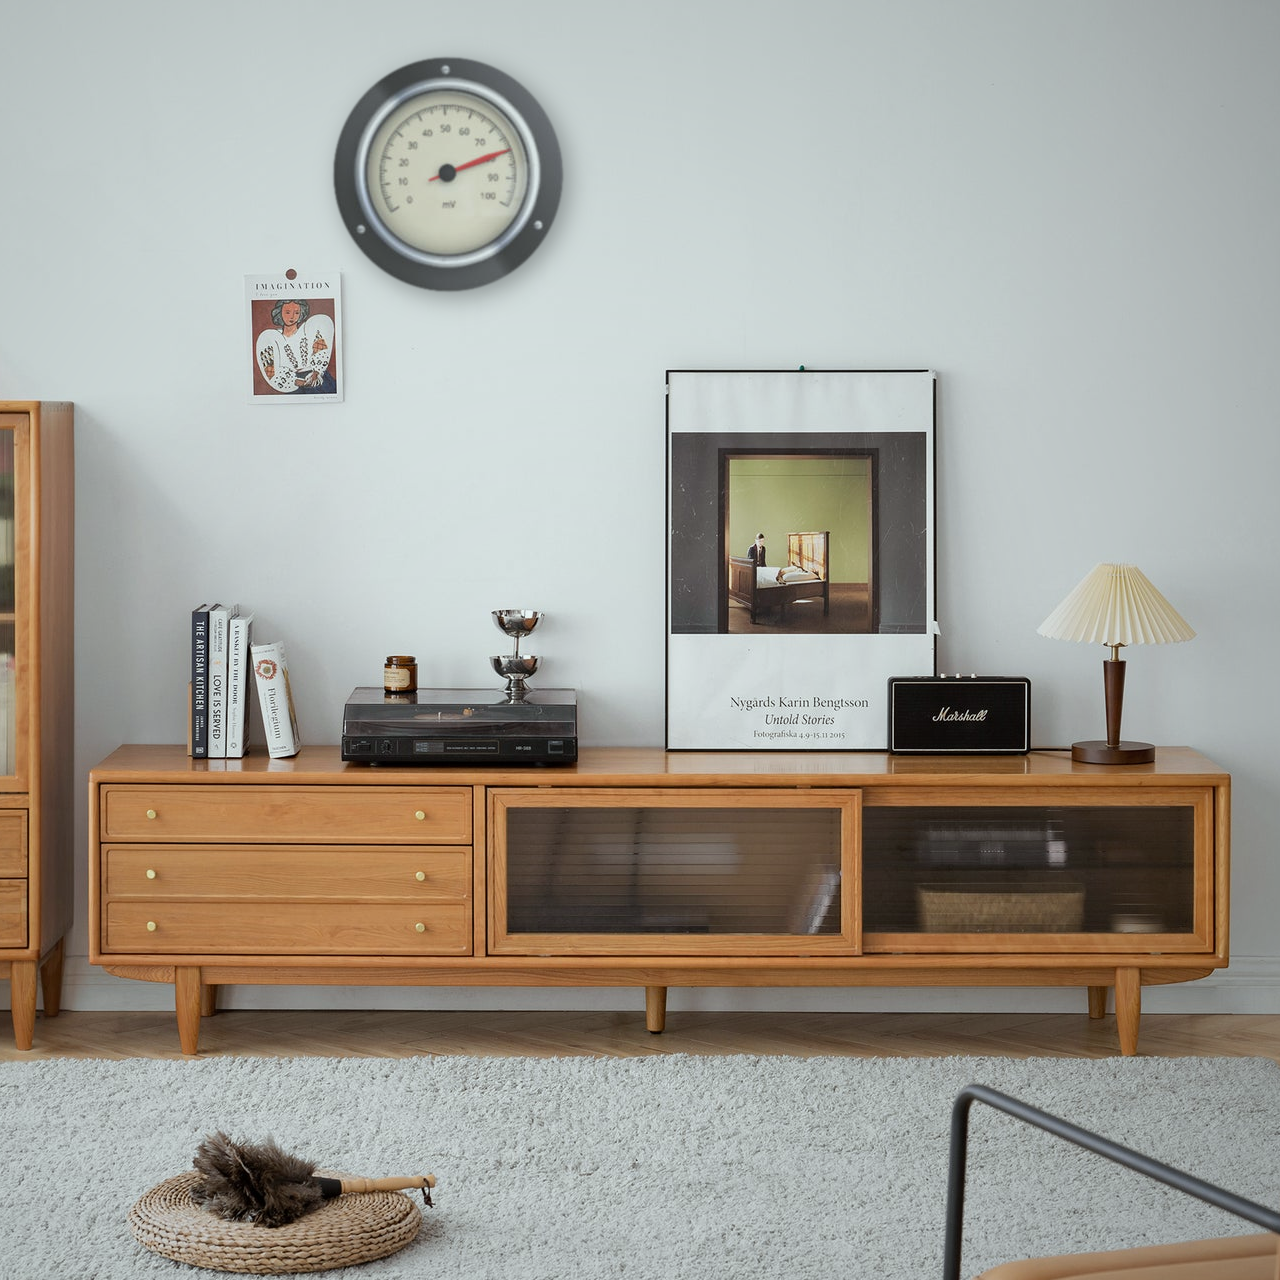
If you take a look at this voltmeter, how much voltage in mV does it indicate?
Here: 80 mV
